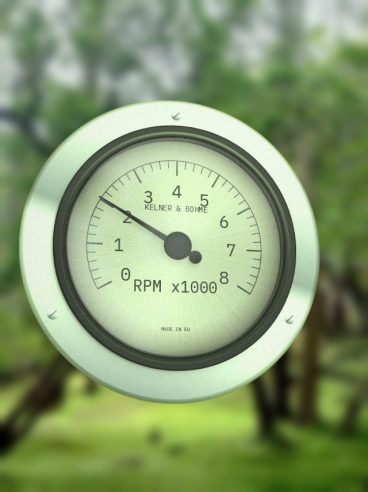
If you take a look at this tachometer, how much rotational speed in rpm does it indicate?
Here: 2000 rpm
